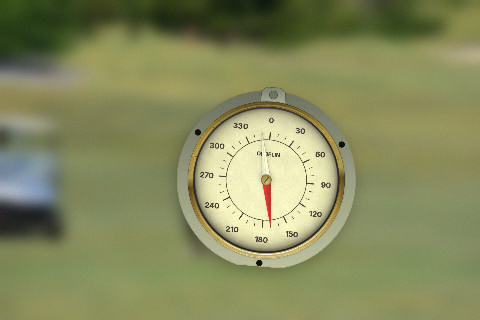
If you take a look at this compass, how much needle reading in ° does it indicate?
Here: 170 °
